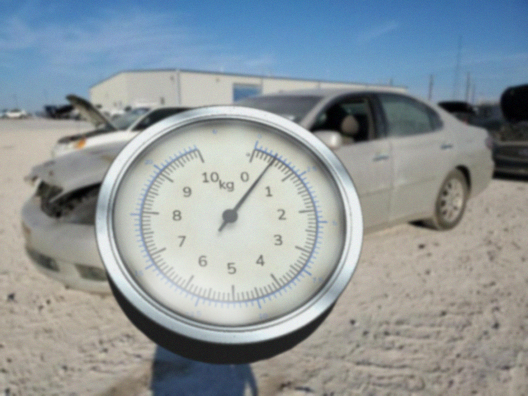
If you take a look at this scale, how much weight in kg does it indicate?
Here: 0.5 kg
